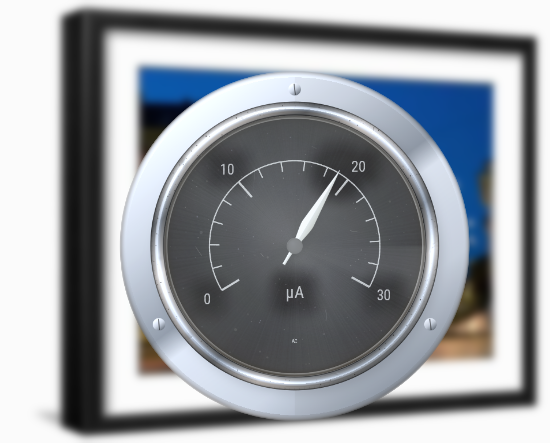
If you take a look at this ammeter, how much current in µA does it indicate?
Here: 19 µA
